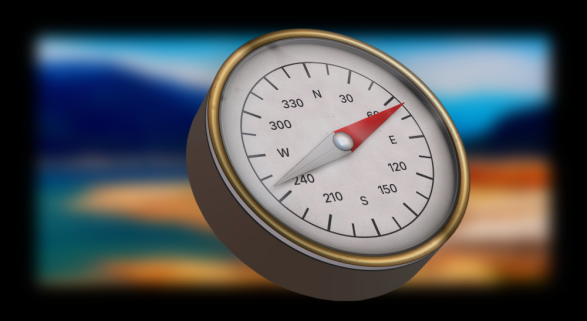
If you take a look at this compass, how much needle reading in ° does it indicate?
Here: 67.5 °
